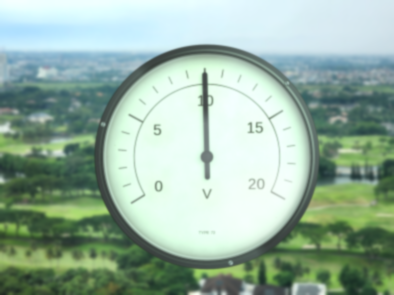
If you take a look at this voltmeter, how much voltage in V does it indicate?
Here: 10 V
